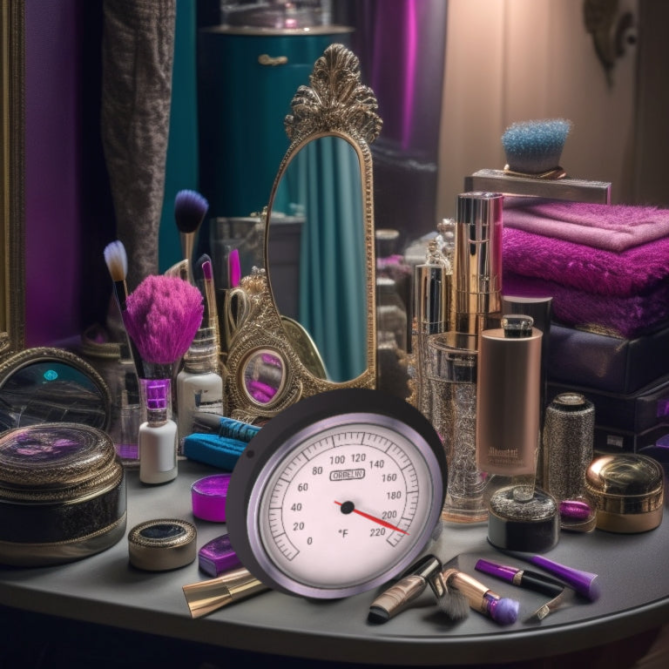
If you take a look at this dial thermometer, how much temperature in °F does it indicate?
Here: 208 °F
